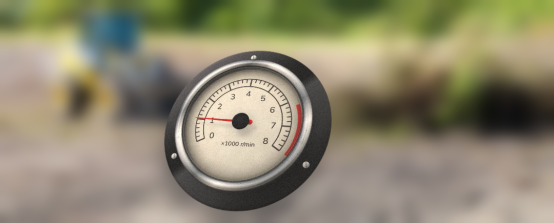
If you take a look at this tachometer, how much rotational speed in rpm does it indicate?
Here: 1000 rpm
